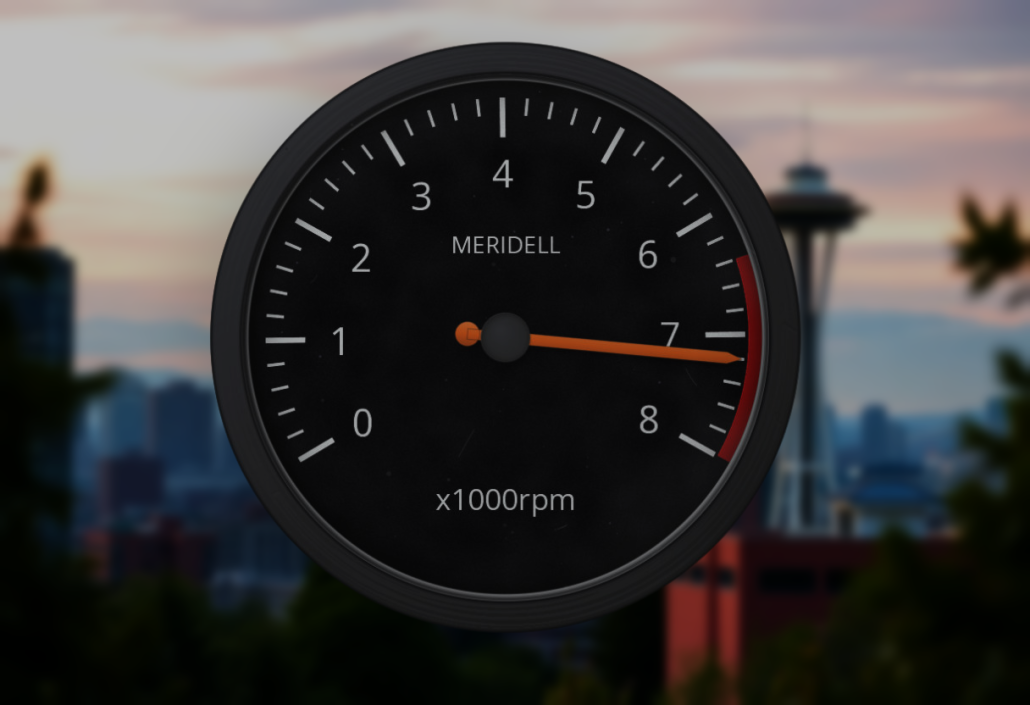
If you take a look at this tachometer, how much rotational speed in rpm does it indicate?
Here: 7200 rpm
